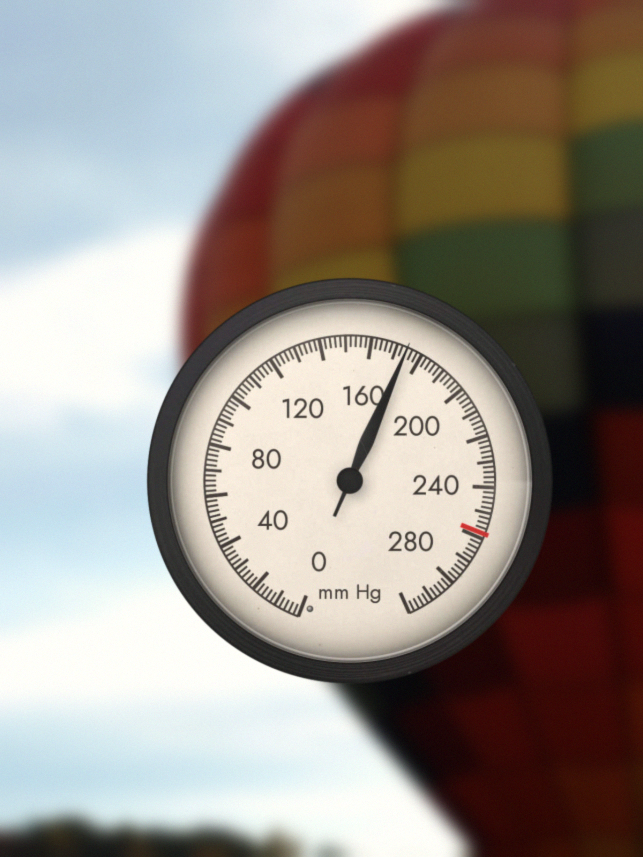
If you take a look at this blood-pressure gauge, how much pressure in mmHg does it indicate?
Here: 174 mmHg
